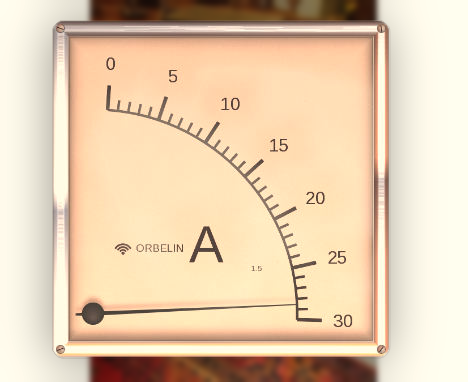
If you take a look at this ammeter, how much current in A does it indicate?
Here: 28.5 A
